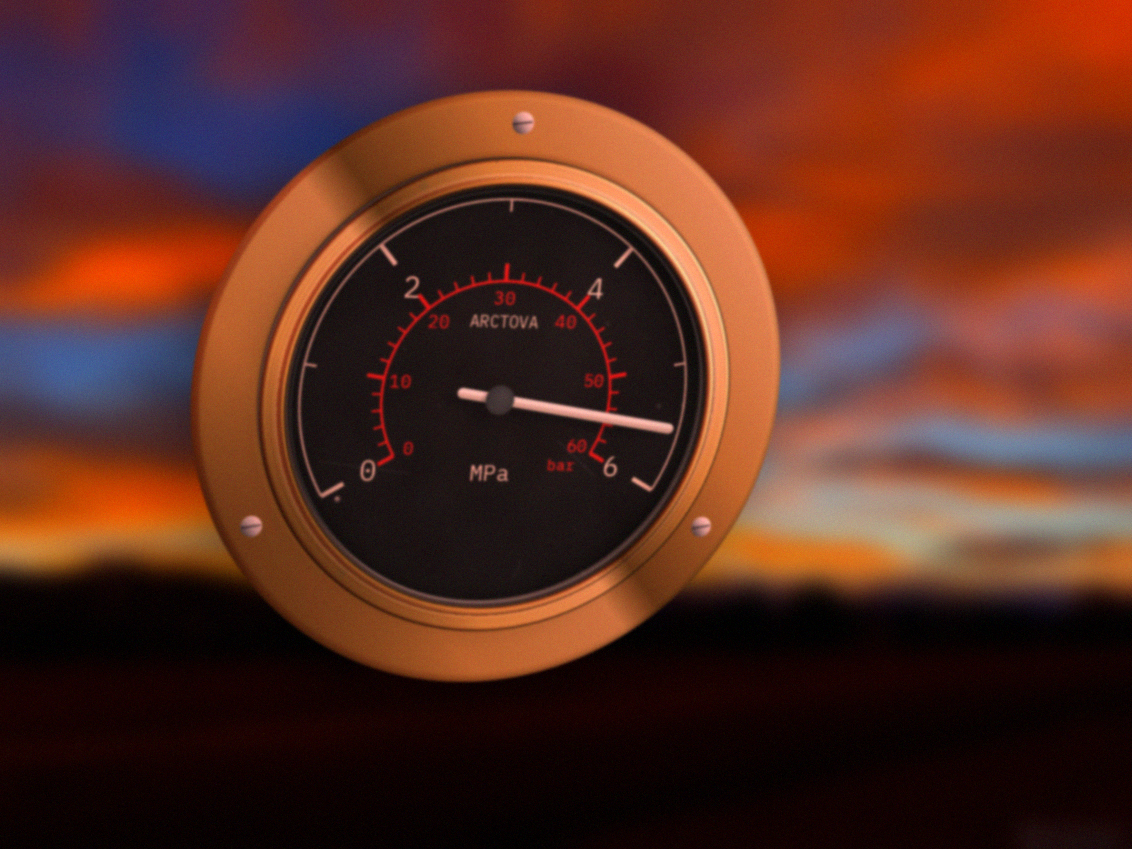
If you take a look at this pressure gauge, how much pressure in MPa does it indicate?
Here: 5.5 MPa
